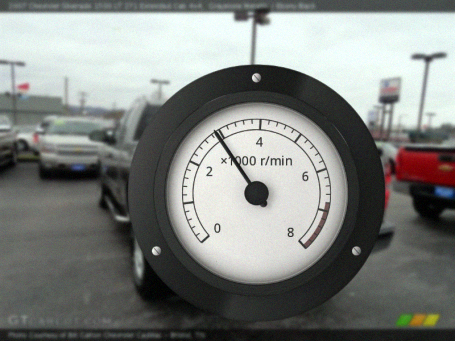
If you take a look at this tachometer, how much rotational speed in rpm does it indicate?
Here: 2900 rpm
